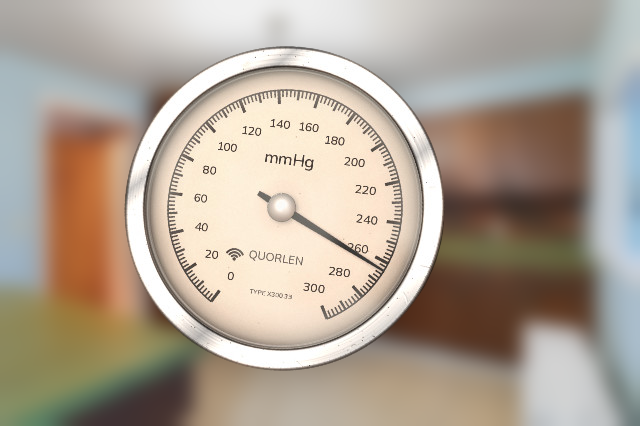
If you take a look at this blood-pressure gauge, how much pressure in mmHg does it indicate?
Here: 264 mmHg
